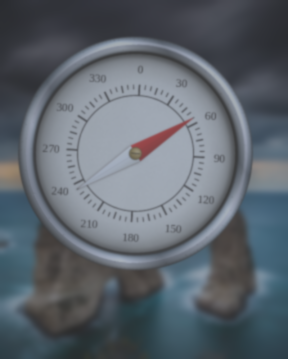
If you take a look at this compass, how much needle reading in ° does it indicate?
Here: 55 °
